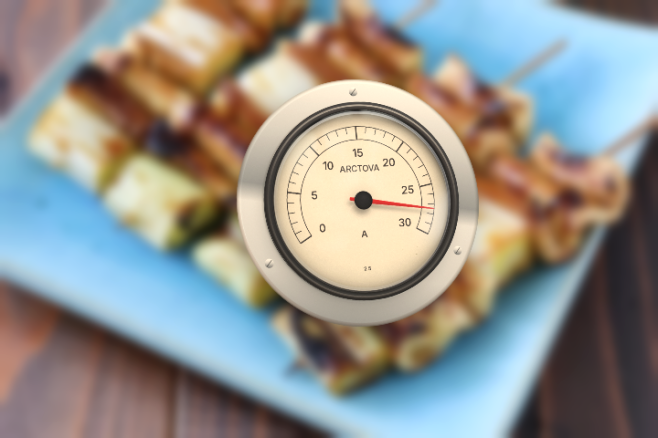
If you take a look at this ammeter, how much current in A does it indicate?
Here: 27.5 A
